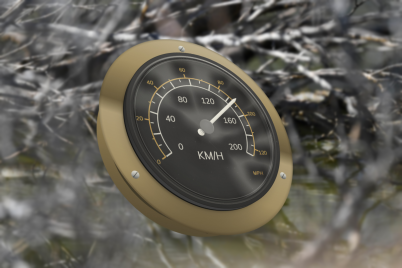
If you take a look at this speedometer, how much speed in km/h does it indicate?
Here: 145 km/h
